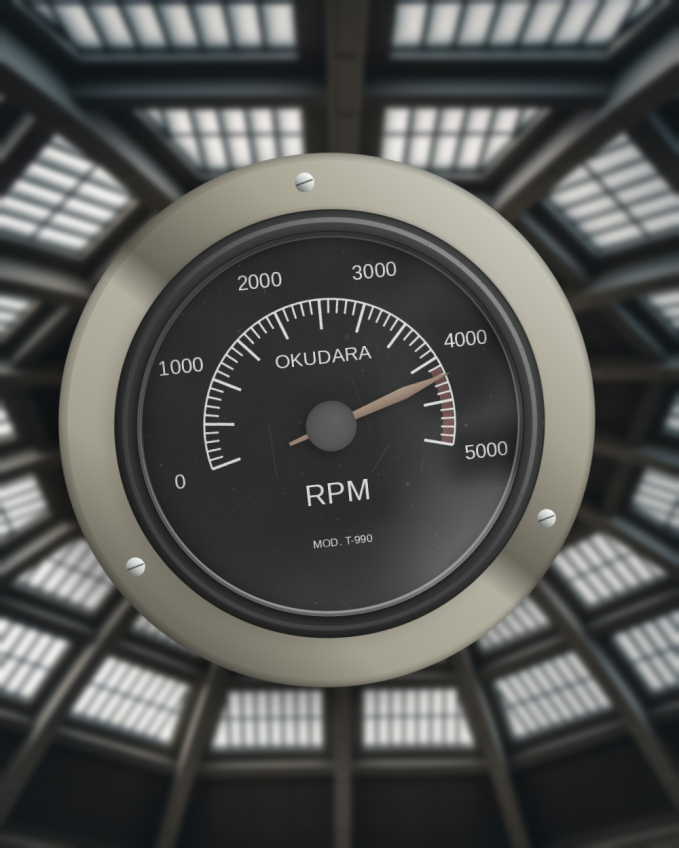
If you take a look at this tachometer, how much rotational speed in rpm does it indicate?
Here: 4200 rpm
